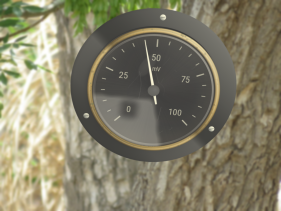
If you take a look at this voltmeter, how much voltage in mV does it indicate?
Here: 45 mV
